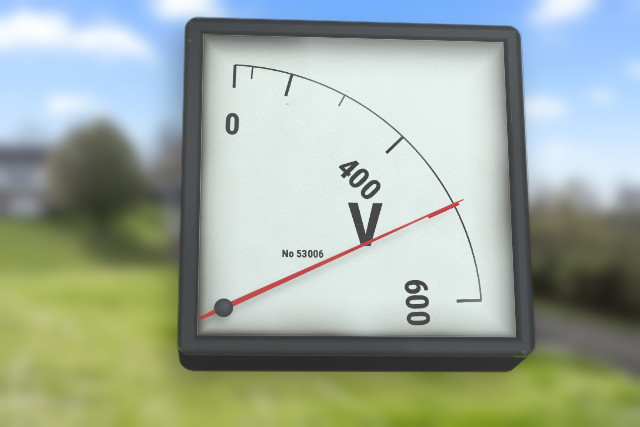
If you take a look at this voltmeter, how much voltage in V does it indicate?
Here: 500 V
